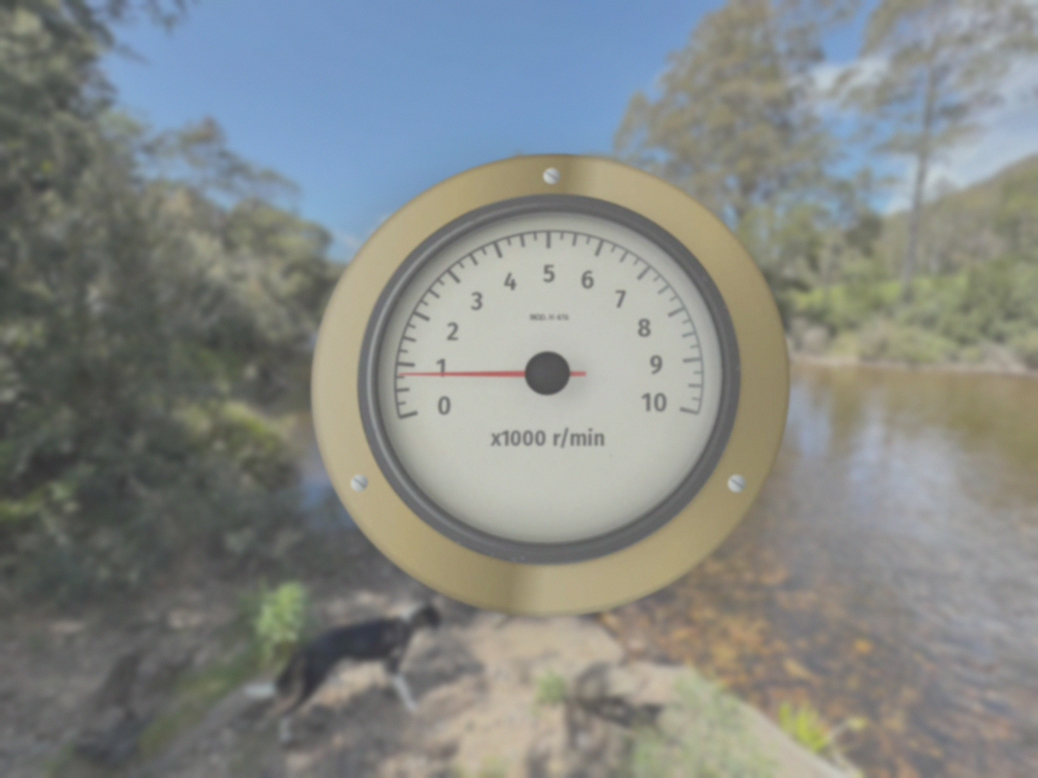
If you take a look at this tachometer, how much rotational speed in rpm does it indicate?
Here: 750 rpm
